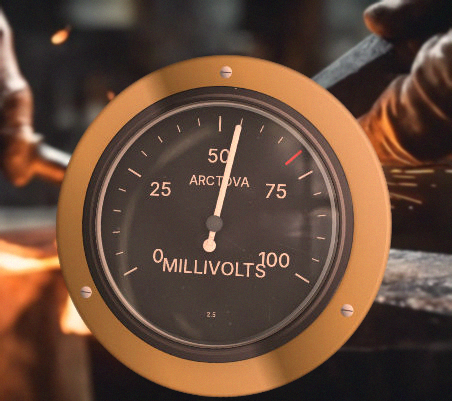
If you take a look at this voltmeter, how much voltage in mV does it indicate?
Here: 55 mV
